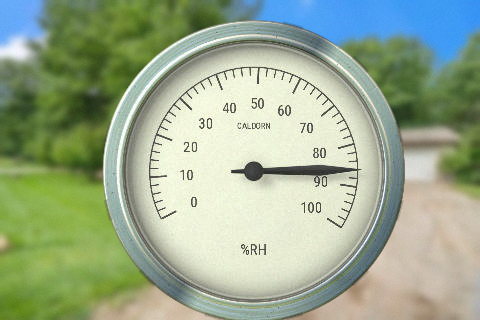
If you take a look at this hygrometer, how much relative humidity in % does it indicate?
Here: 86 %
